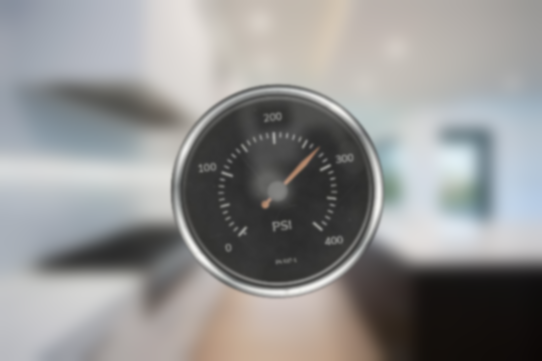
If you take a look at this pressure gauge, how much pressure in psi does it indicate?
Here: 270 psi
